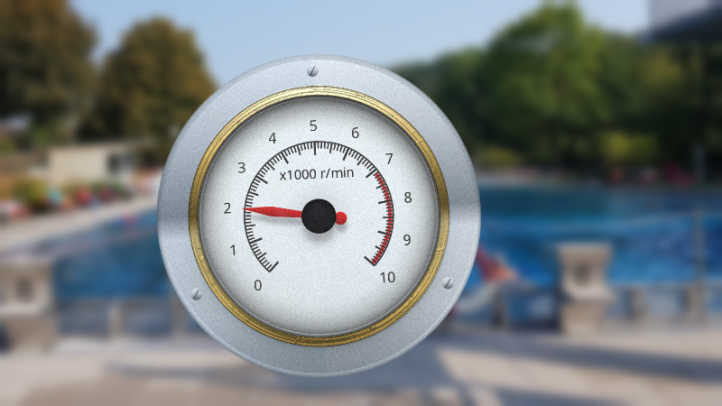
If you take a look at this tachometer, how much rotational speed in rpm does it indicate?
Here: 2000 rpm
